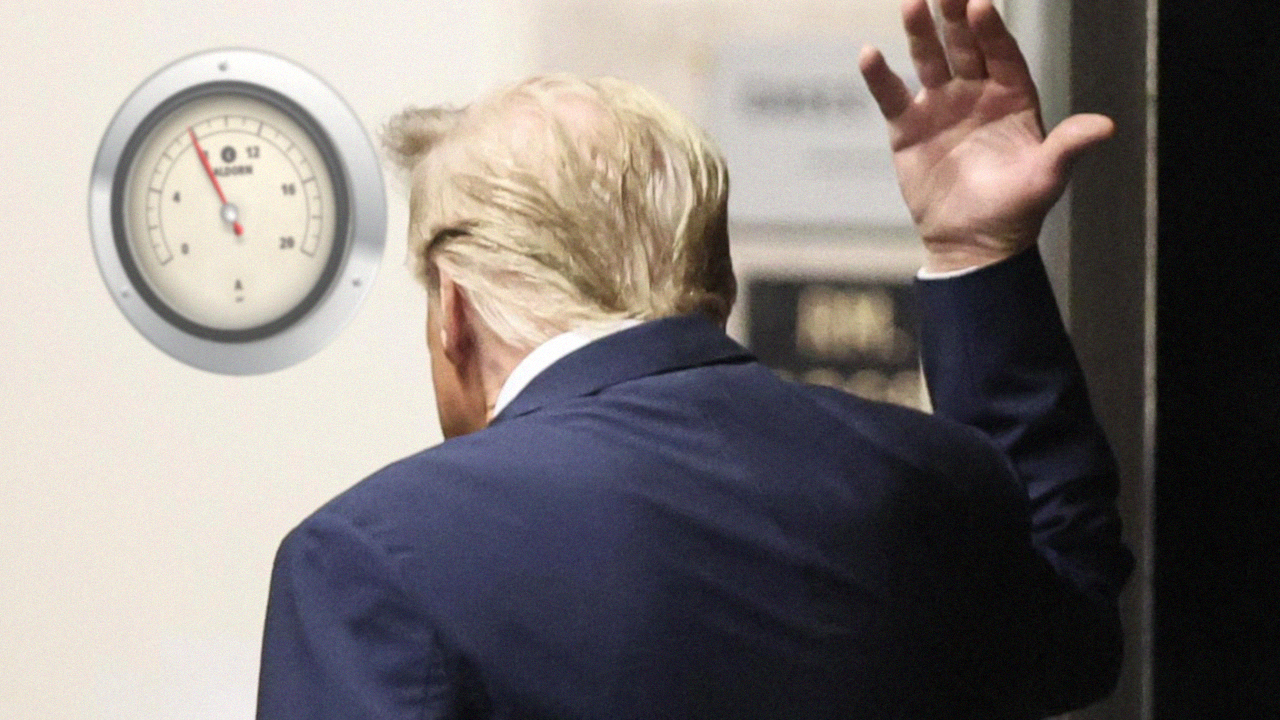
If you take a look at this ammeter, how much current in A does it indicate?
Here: 8 A
